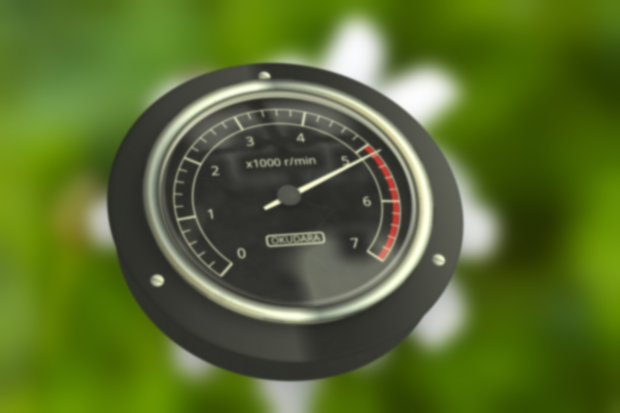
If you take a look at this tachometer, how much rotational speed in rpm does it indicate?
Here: 5200 rpm
